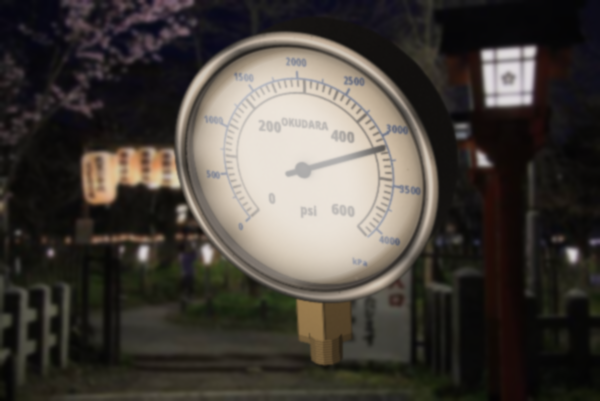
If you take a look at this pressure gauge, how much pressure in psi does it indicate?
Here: 450 psi
